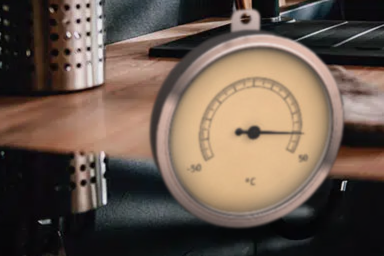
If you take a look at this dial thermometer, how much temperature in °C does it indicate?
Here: 40 °C
